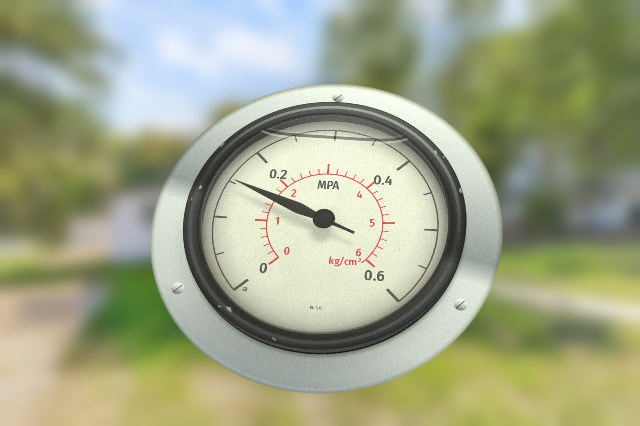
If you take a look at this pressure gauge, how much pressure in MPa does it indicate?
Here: 0.15 MPa
